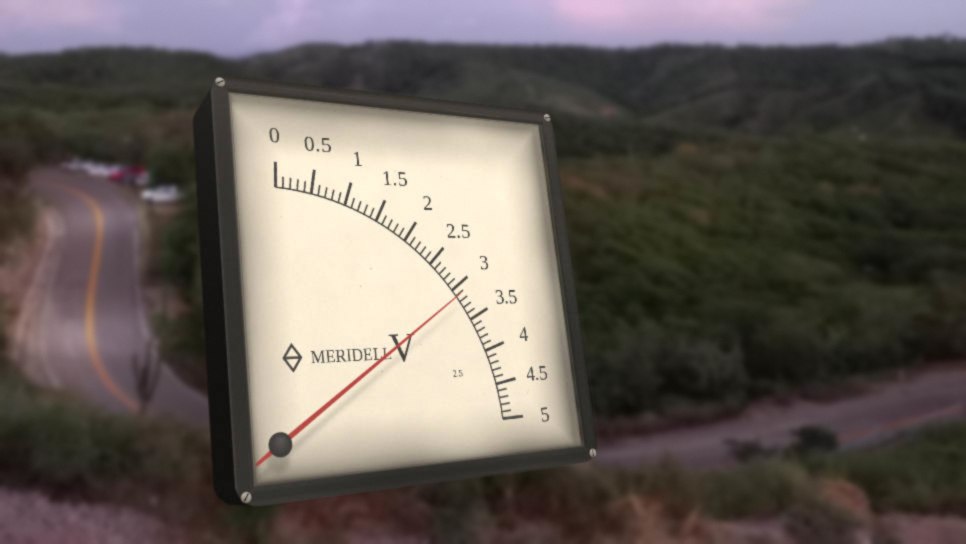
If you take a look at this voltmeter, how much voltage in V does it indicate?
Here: 3.1 V
